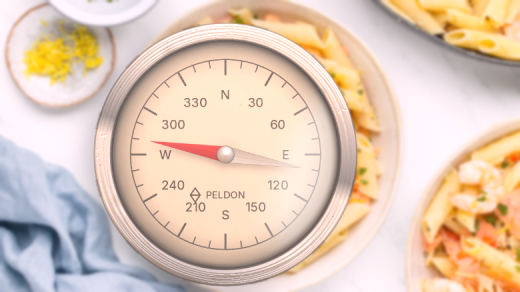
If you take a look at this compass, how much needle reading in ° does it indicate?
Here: 280 °
